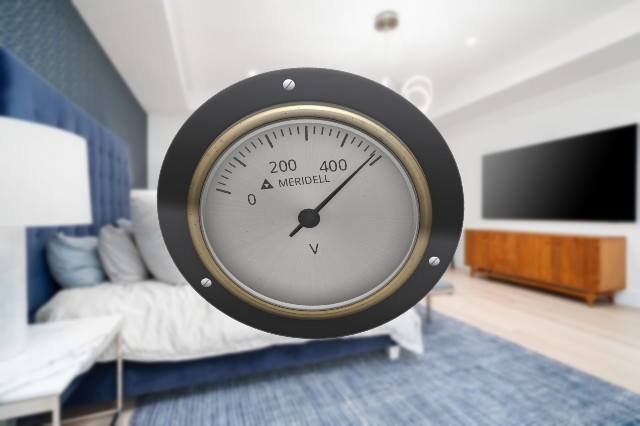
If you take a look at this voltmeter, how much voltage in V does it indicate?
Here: 480 V
